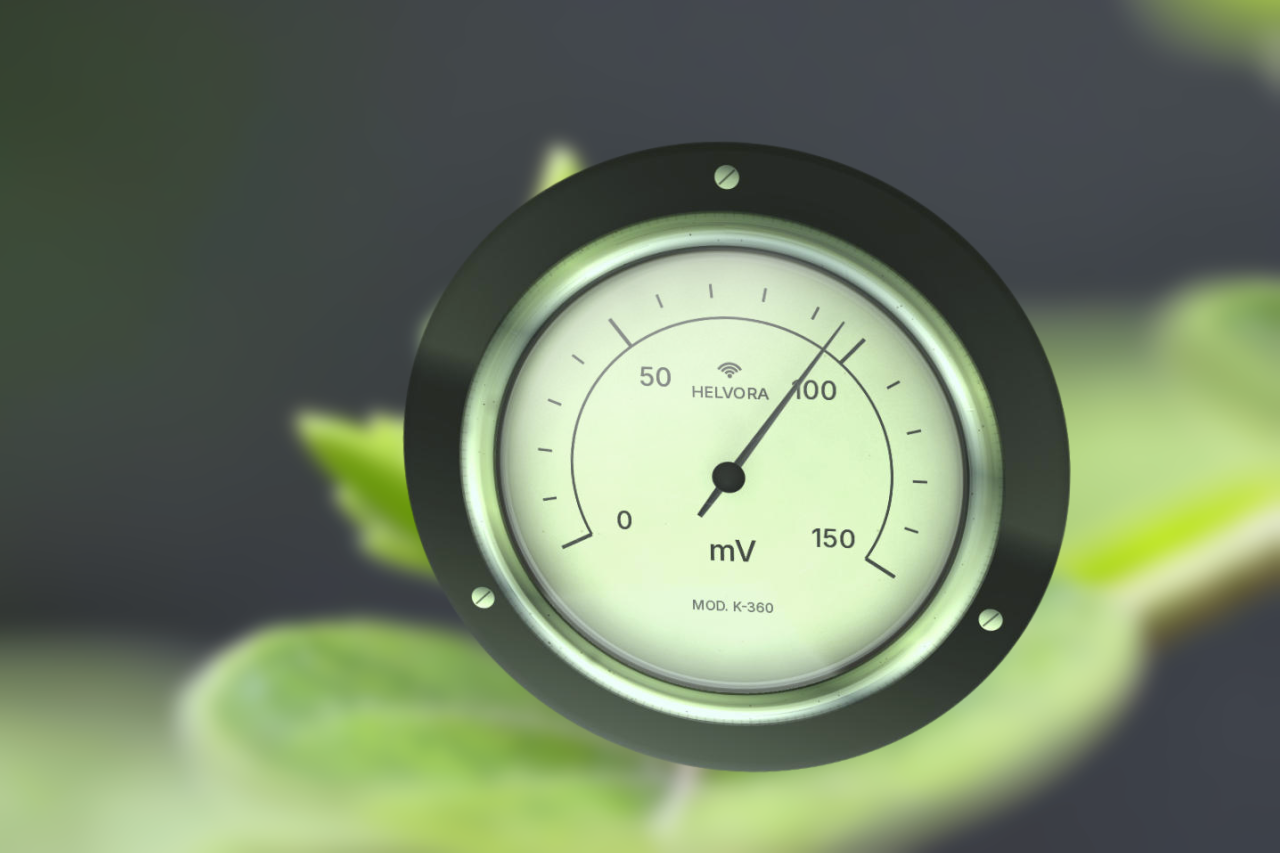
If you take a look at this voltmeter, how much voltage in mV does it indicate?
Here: 95 mV
